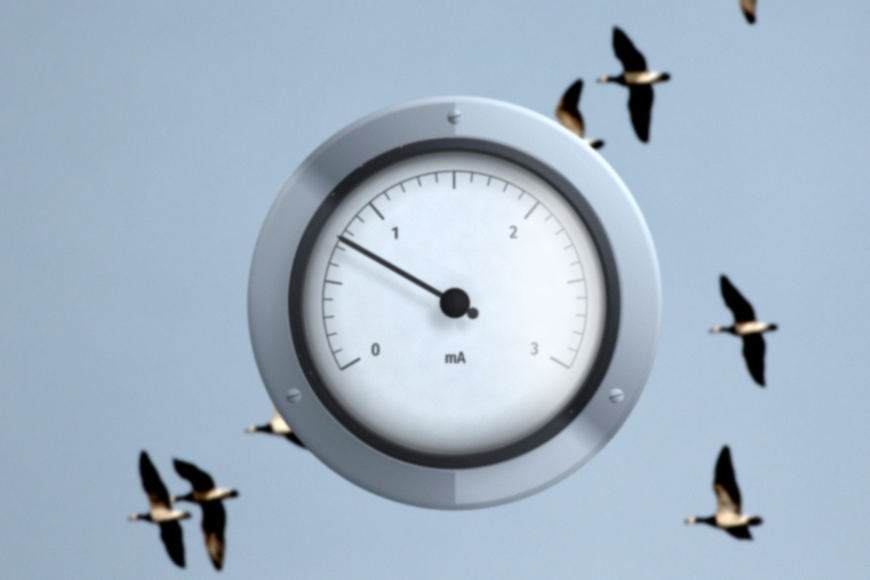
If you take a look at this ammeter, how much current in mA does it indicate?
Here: 0.75 mA
